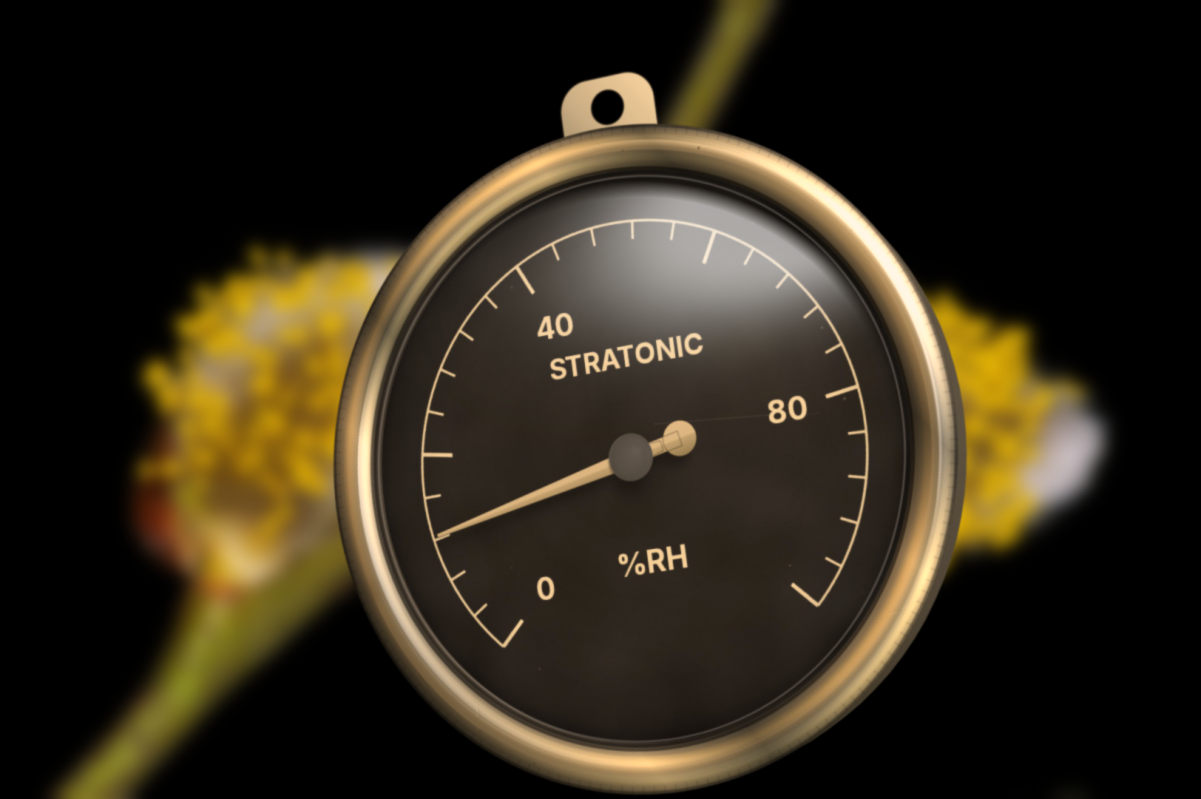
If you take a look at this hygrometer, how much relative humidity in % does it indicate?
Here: 12 %
